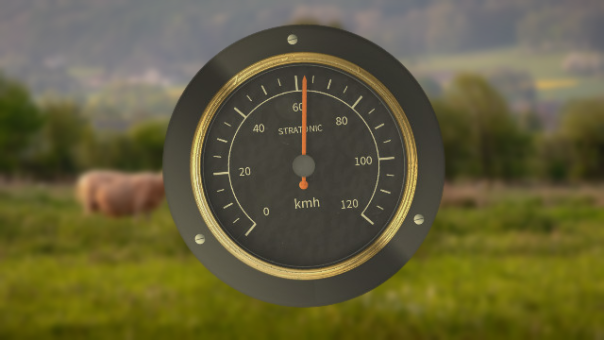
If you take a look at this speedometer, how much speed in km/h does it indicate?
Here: 62.5 km/h
